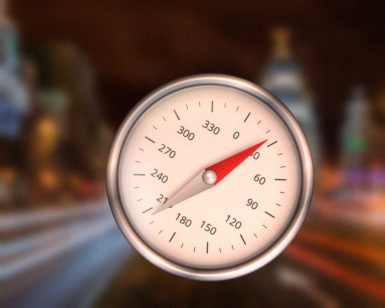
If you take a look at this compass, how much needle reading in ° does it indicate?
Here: 25 °
